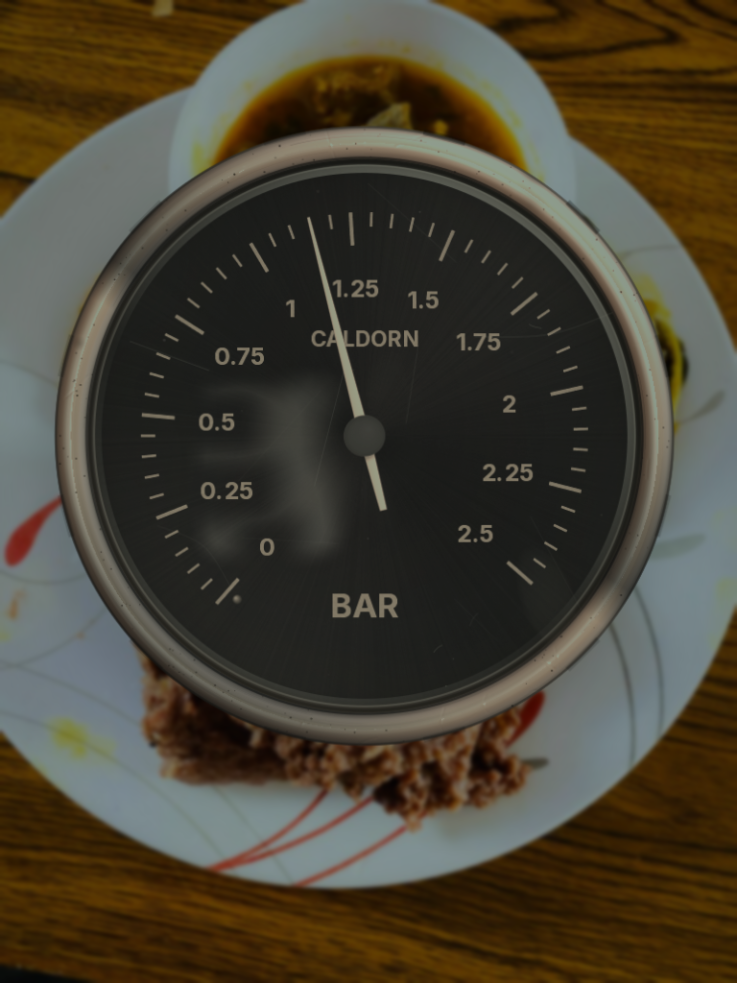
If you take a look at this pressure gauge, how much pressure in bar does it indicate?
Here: 1.15 bar
